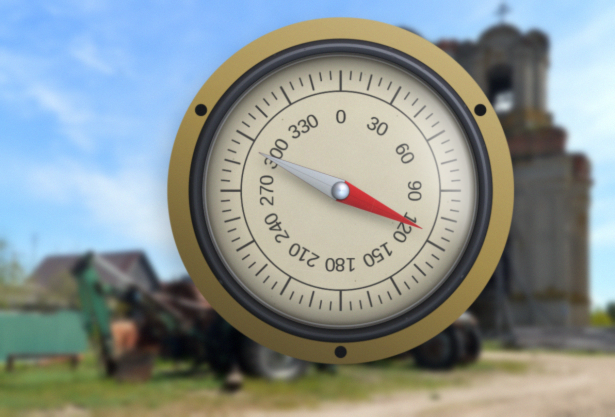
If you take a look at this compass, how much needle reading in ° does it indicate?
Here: 115 °
